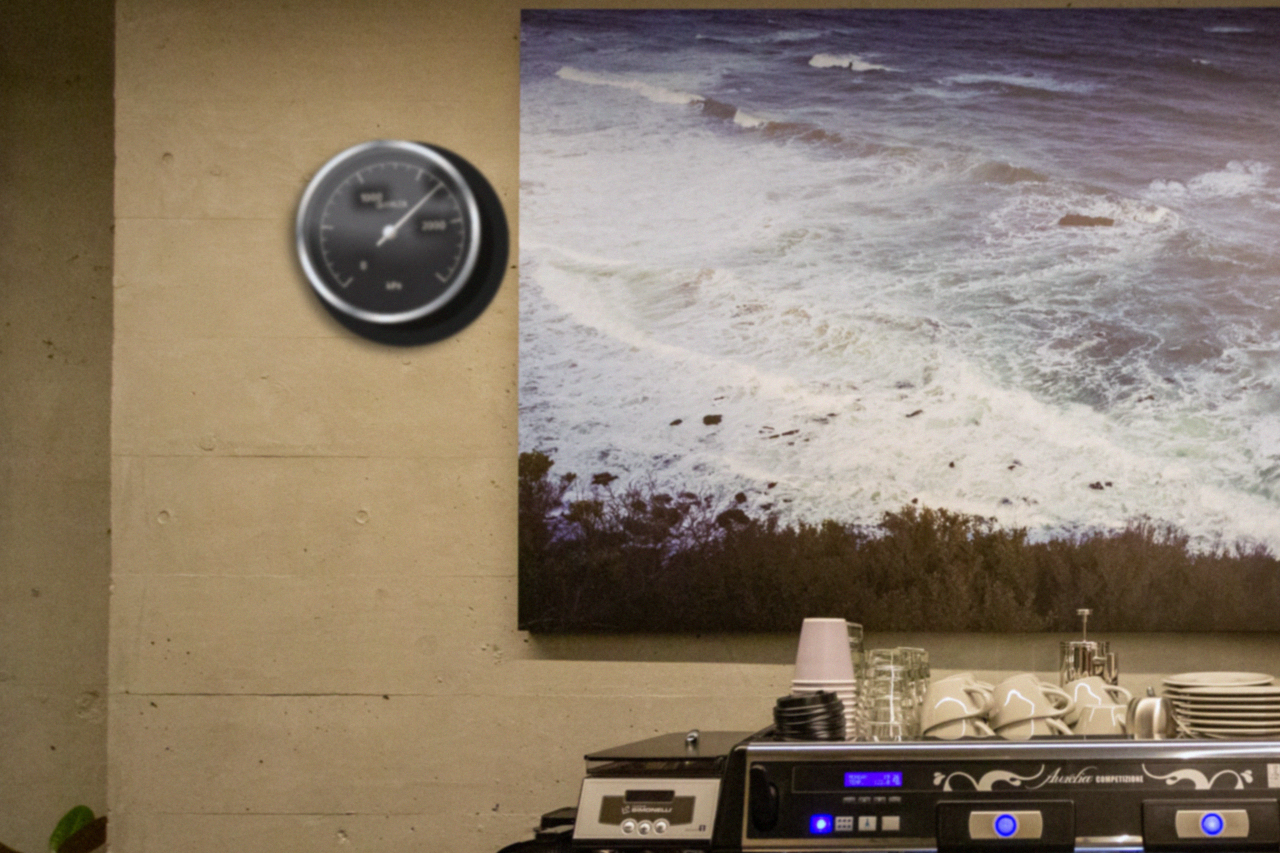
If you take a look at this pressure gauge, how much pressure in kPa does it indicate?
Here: 1700 kPa
